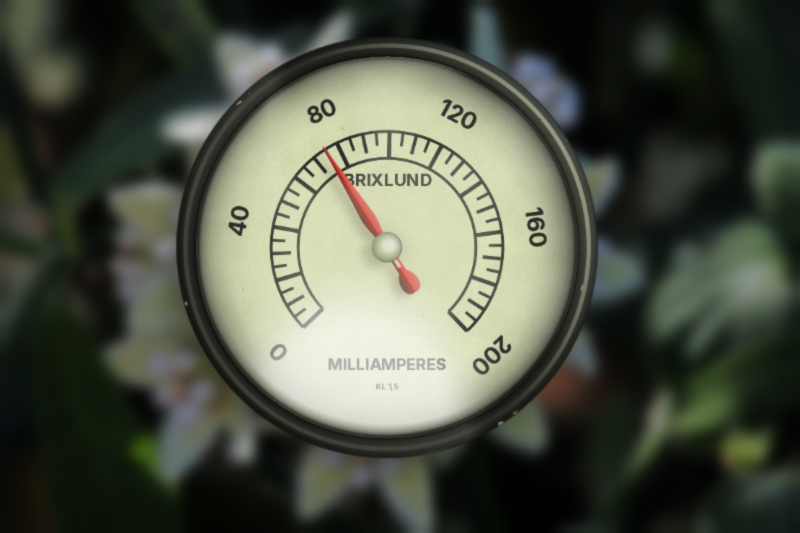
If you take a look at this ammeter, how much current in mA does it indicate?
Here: 75 mA
